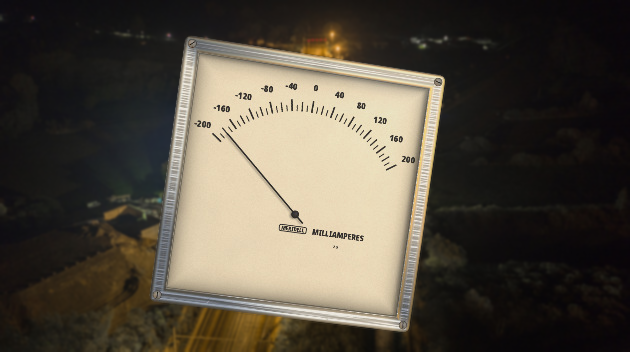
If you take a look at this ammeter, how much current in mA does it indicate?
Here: -180 mA
